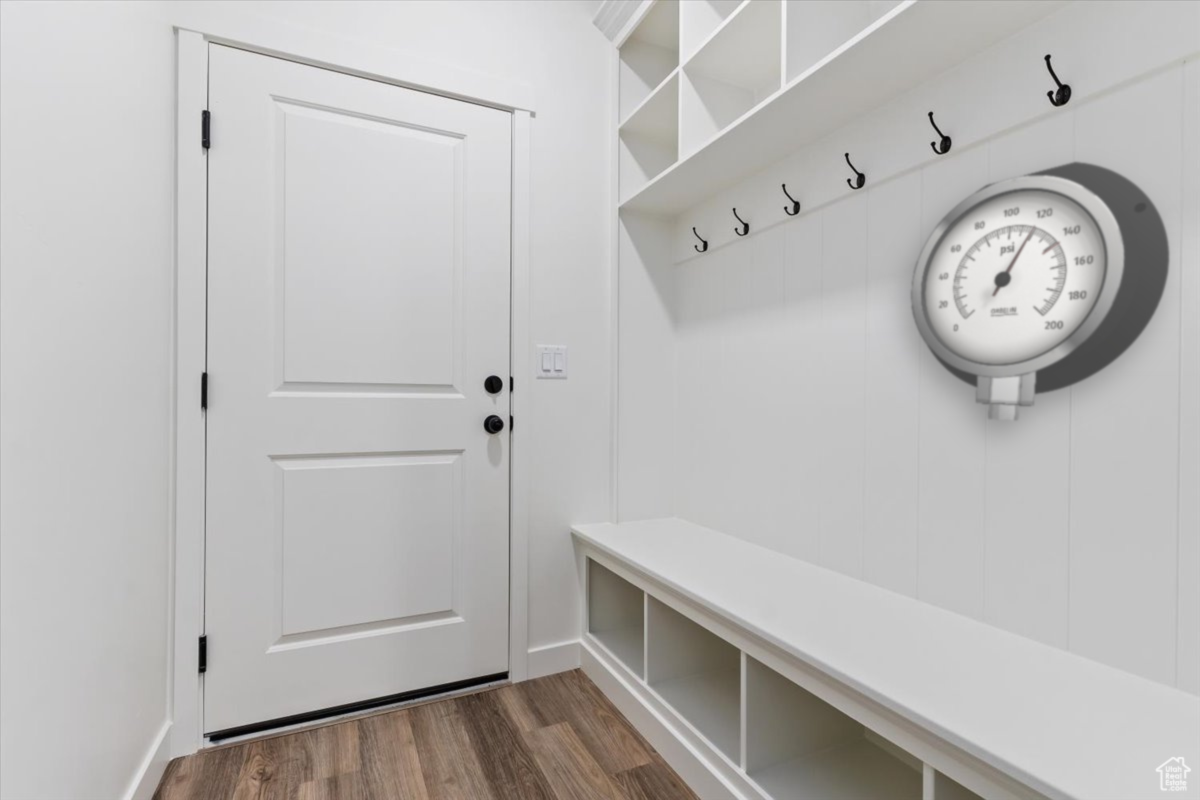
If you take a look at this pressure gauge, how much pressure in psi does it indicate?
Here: 120 psi
